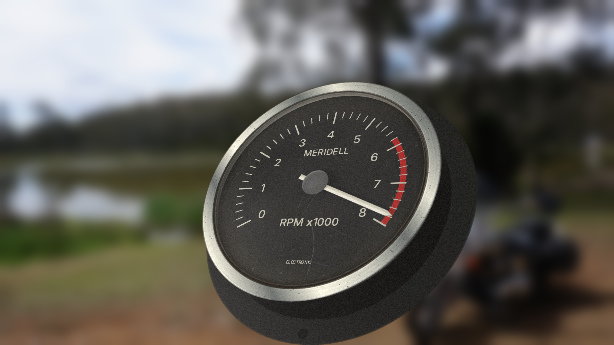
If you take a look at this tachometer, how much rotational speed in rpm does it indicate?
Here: 7800 rpm
